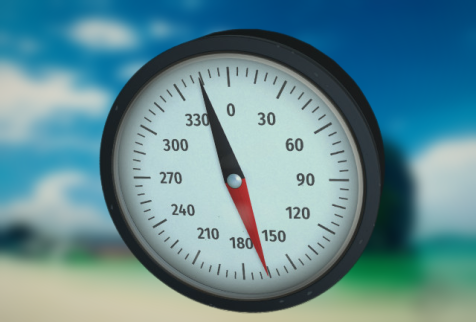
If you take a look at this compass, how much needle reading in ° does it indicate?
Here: 165 °
